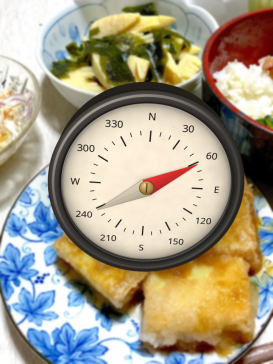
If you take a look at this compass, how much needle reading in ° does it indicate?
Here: 60 °
